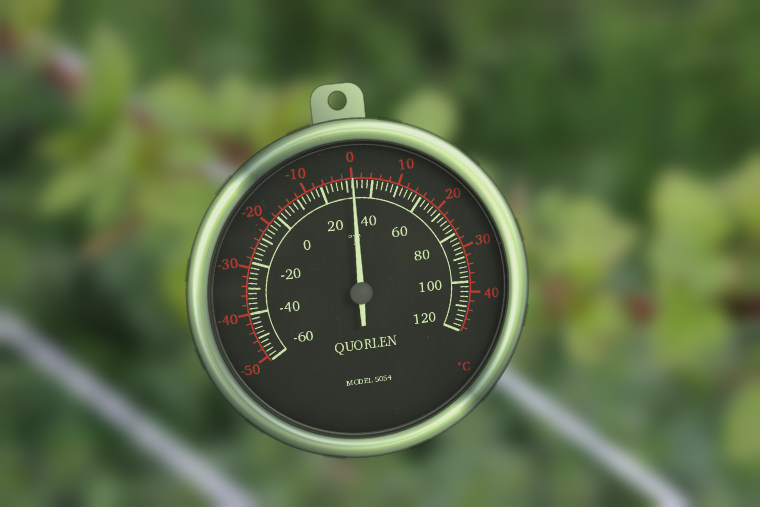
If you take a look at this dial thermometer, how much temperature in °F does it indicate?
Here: 32 °F
